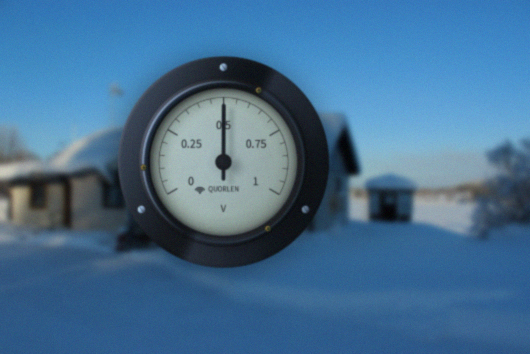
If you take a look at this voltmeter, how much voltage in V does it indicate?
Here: 0.5 V
